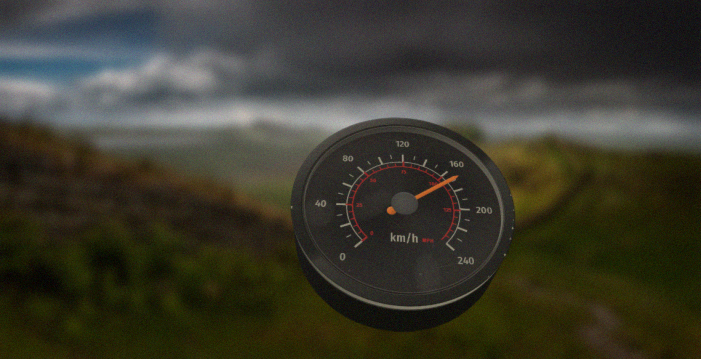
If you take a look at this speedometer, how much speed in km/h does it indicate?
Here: 170 km/h
